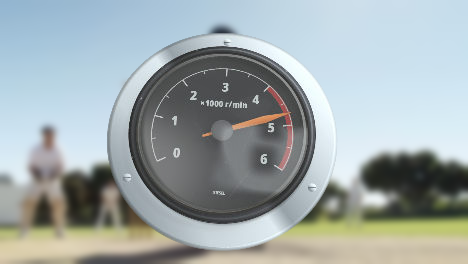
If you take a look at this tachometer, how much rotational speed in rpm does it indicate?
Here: 4750 rpm
